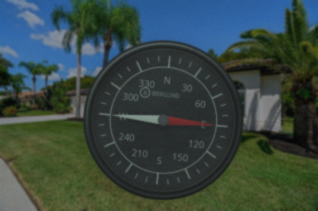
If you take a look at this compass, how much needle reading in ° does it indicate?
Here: 90 °
